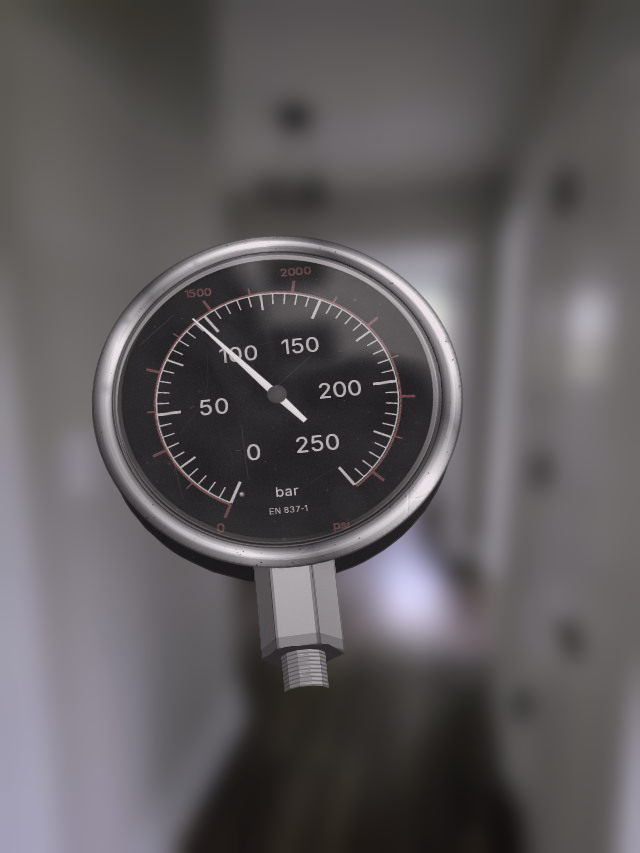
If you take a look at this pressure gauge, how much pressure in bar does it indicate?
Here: 95 bar
